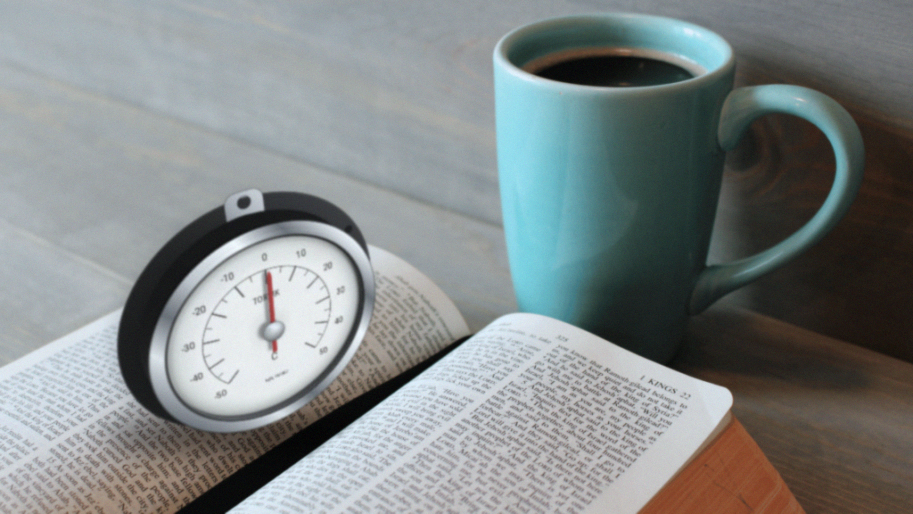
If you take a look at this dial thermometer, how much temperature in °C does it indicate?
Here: 0 °C
